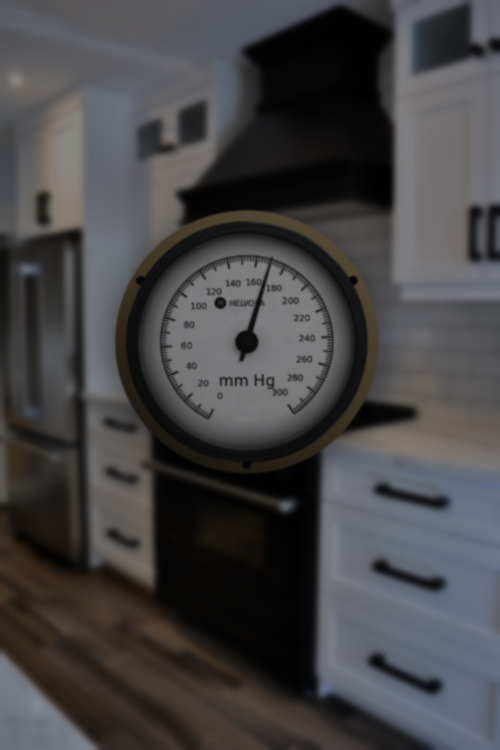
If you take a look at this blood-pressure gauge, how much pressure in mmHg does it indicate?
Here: 170 mmHg
